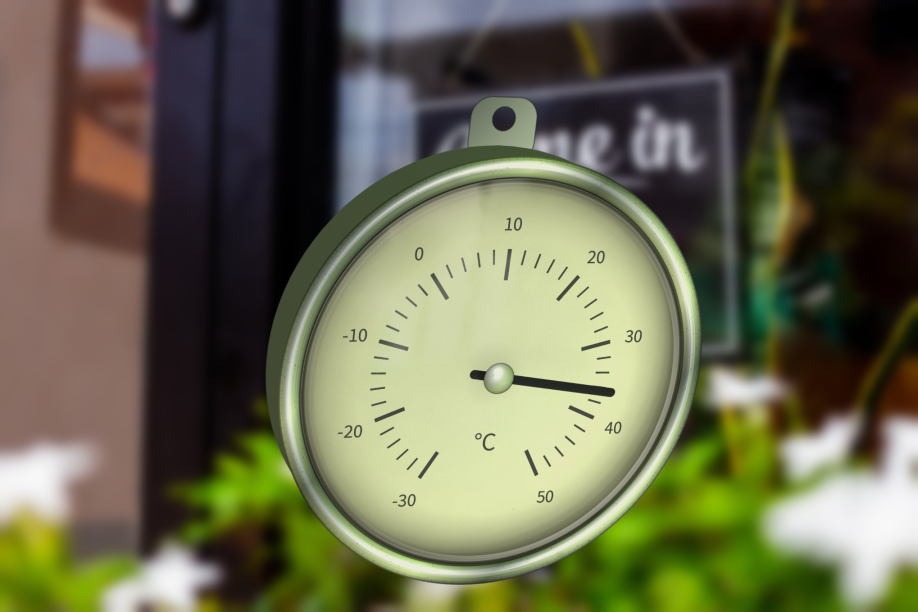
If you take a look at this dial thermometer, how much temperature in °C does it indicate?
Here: 36 °C
